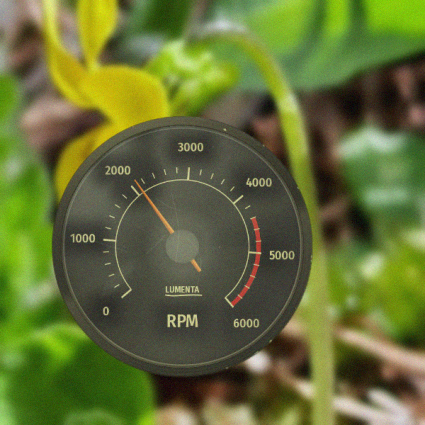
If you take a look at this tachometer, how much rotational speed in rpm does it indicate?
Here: 2100 rpm
